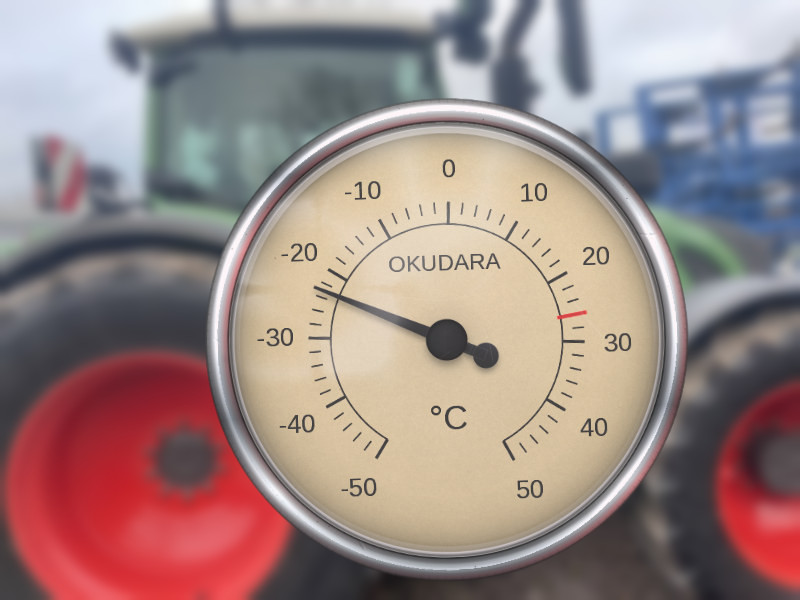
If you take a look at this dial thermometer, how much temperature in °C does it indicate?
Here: -23 °C
